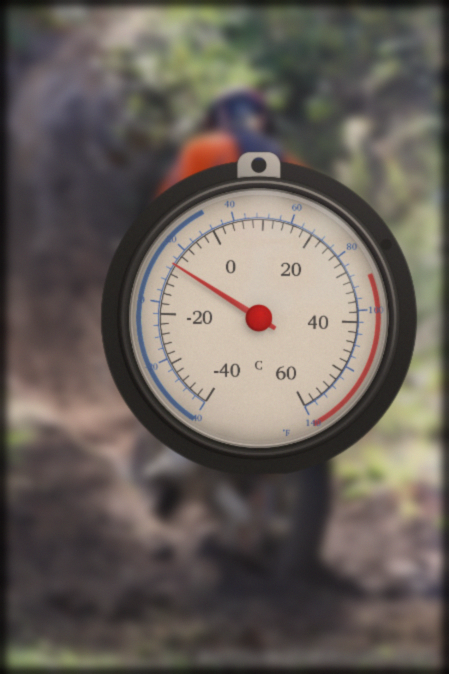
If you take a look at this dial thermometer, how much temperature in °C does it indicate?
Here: -10 °C
